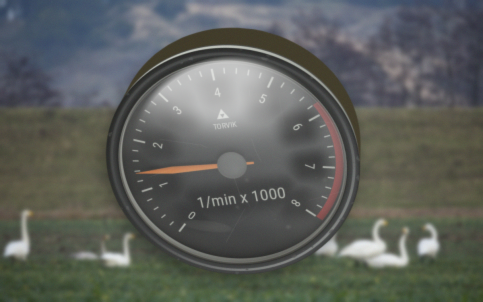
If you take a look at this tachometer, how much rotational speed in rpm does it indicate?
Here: 1400 rpm
